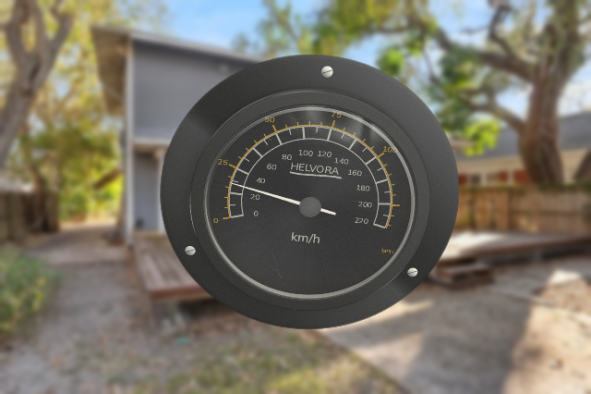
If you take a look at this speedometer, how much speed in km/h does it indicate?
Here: 30 km/h
